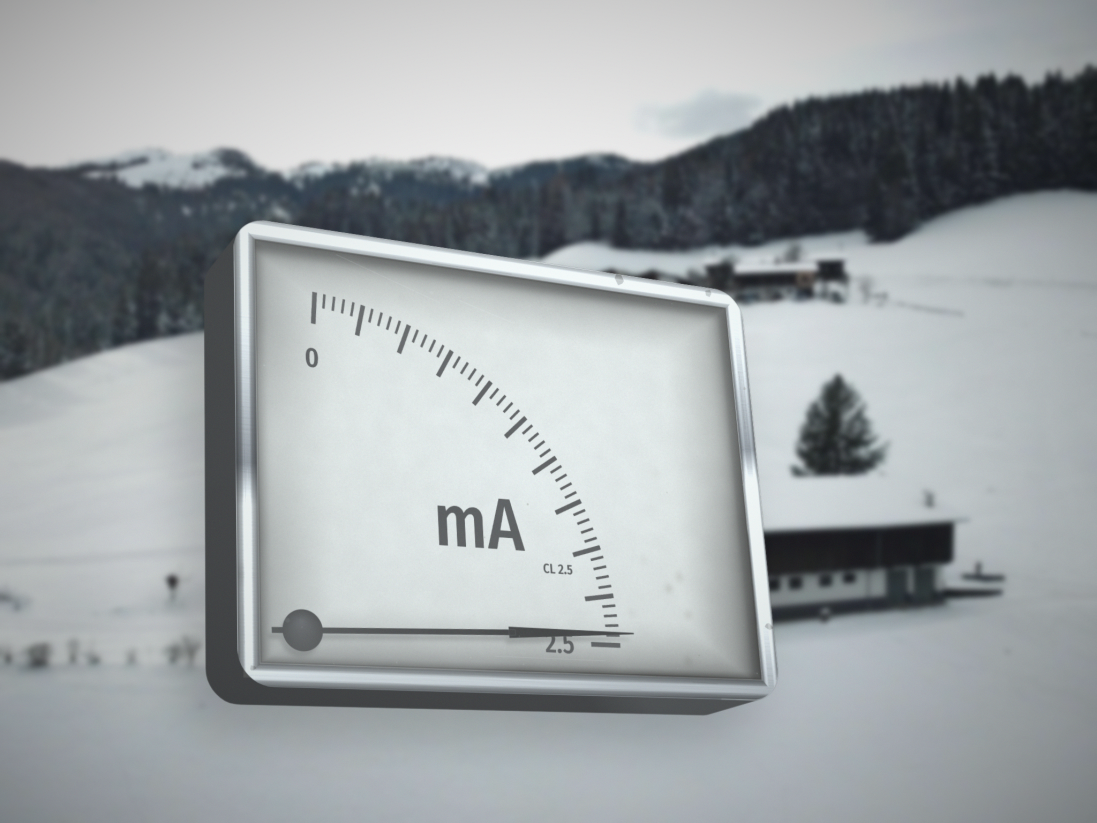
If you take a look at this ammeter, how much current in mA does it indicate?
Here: 2.45 mA
